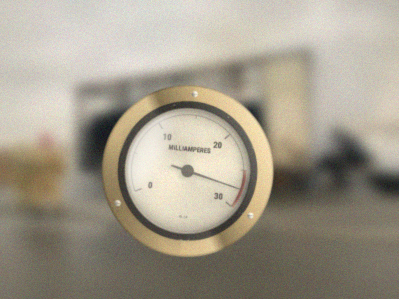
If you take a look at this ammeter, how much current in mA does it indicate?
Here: 27.5 mA
